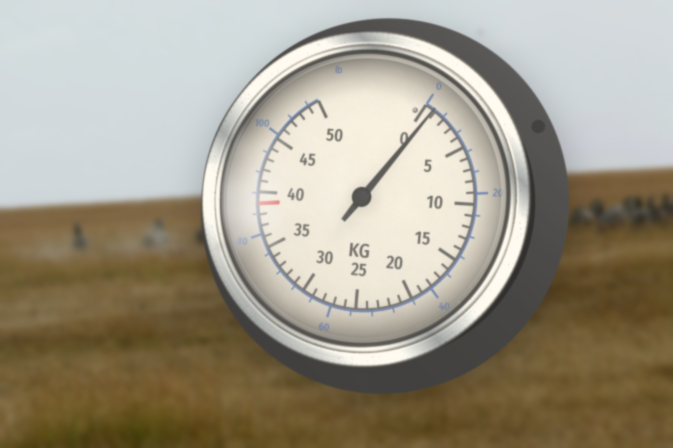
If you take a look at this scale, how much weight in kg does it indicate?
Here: 1 kg
